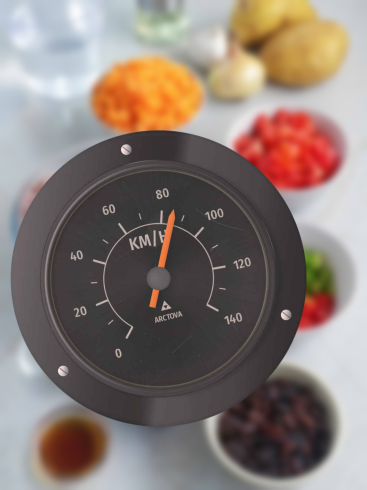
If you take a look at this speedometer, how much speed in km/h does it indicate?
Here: 85 km/h
